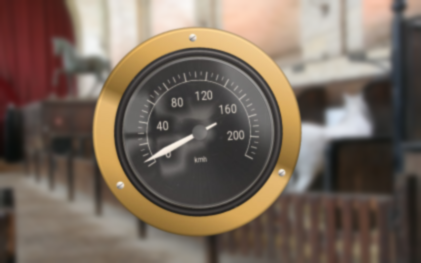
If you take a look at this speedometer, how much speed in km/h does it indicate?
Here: 5 km/h
